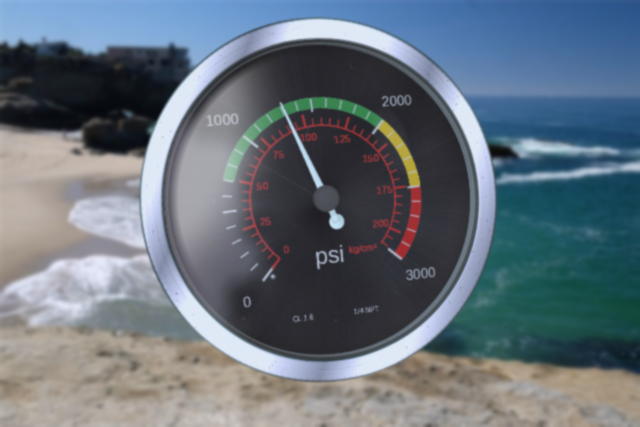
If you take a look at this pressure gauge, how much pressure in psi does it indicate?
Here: 1300 psi
